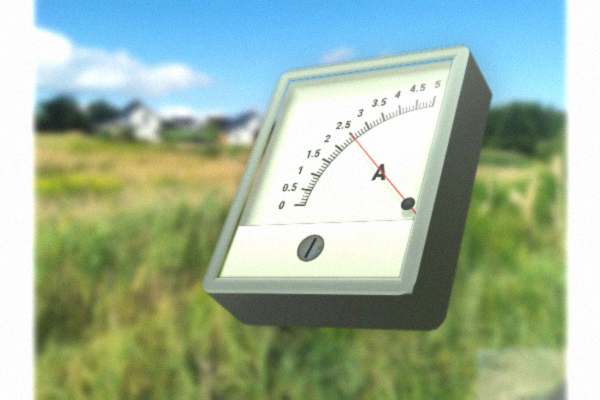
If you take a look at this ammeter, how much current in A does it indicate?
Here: 2.5 A
